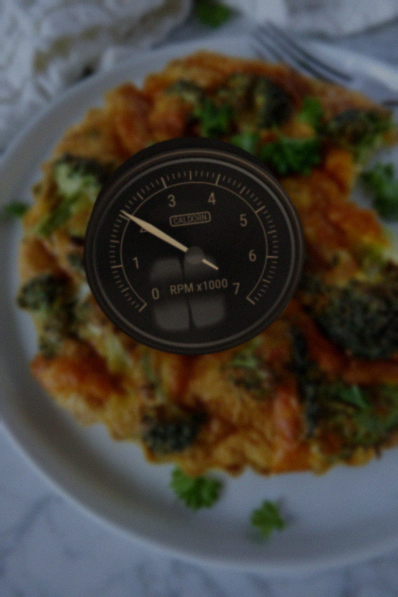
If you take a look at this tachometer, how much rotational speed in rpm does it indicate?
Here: 2100 rpm
